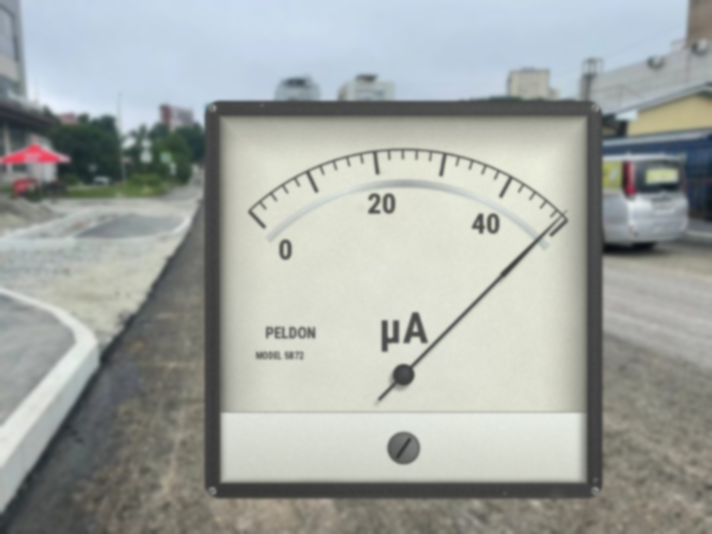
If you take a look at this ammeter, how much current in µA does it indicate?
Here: 49 µA
